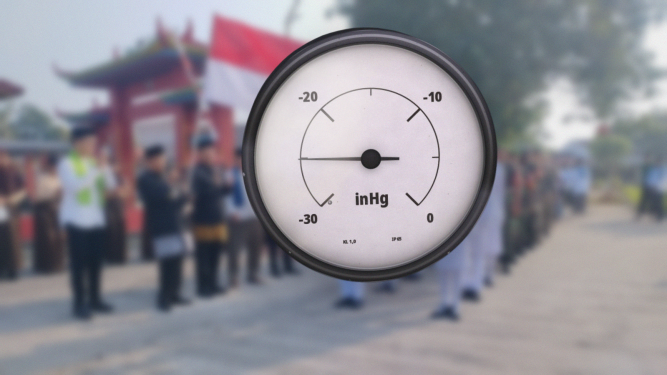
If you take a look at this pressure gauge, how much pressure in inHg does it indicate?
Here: -25 inHg
